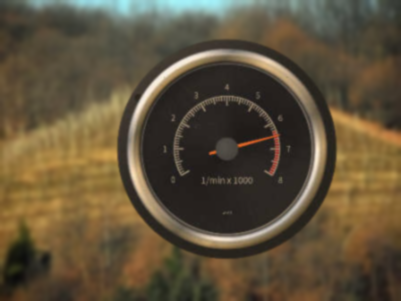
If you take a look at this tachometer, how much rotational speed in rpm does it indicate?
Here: 6500 rpm
